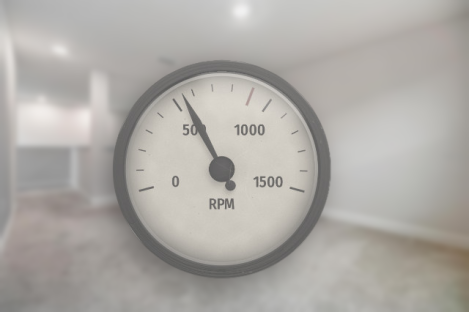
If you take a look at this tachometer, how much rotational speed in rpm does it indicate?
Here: 550 rpm
